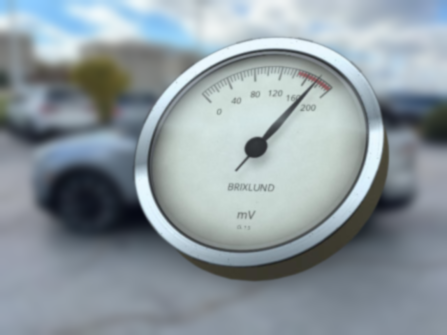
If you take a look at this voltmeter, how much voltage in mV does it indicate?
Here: 180 mV
